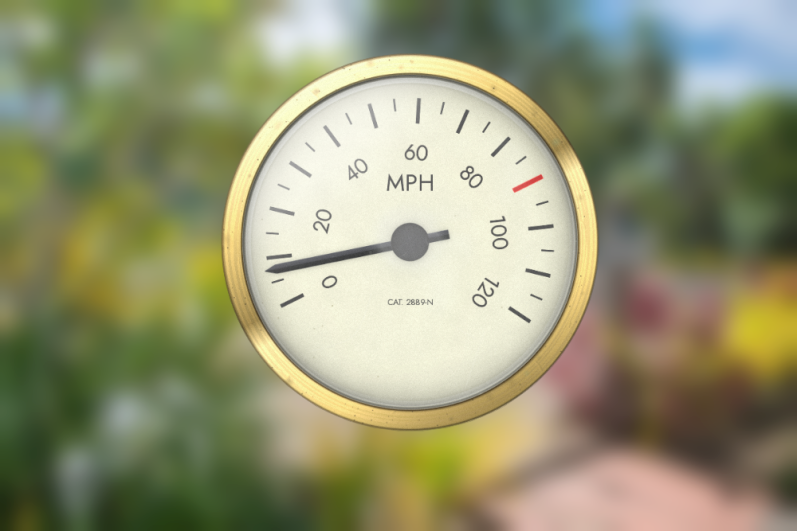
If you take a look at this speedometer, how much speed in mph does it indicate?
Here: 7.5 mph
